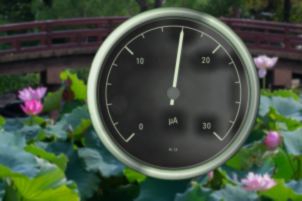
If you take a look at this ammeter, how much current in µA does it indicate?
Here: 16 µA
